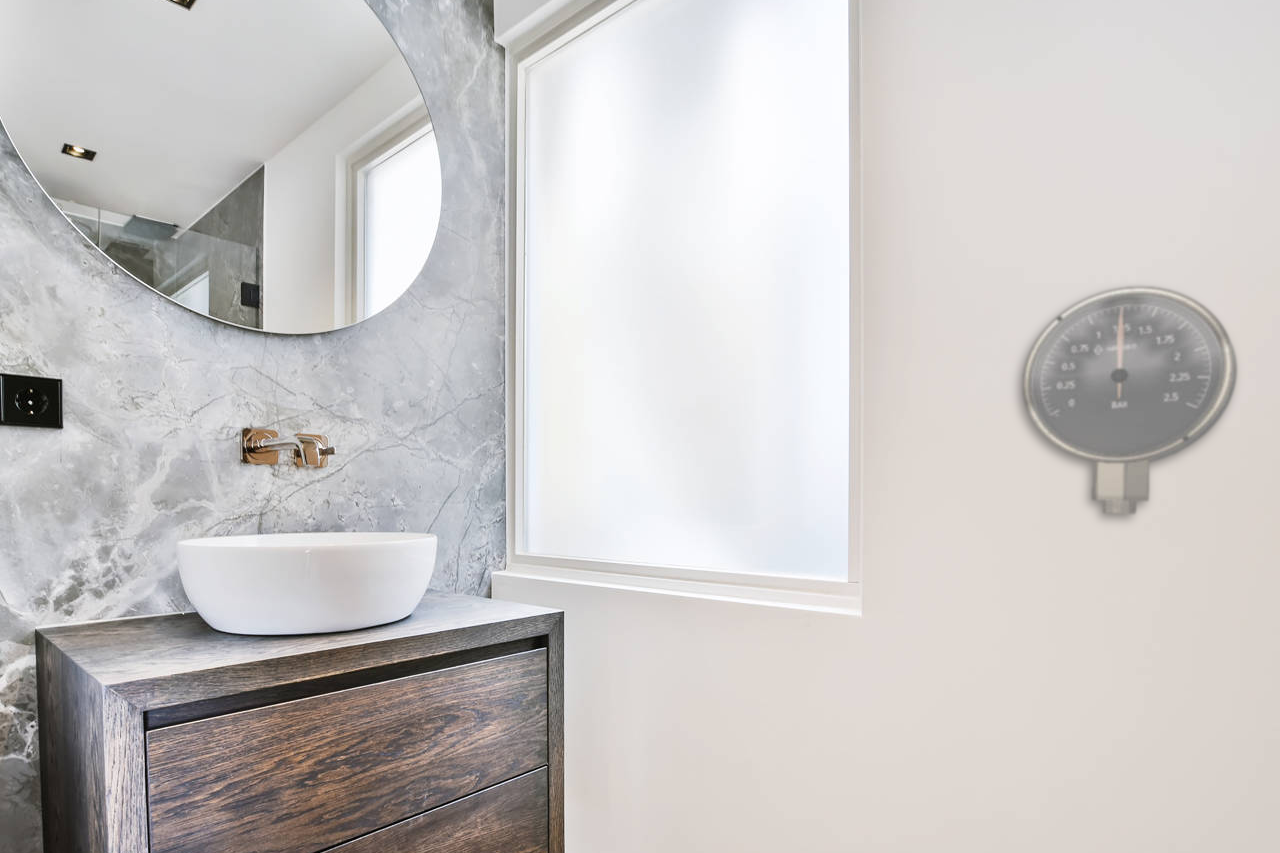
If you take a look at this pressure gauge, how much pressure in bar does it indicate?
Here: 1.25 bar
